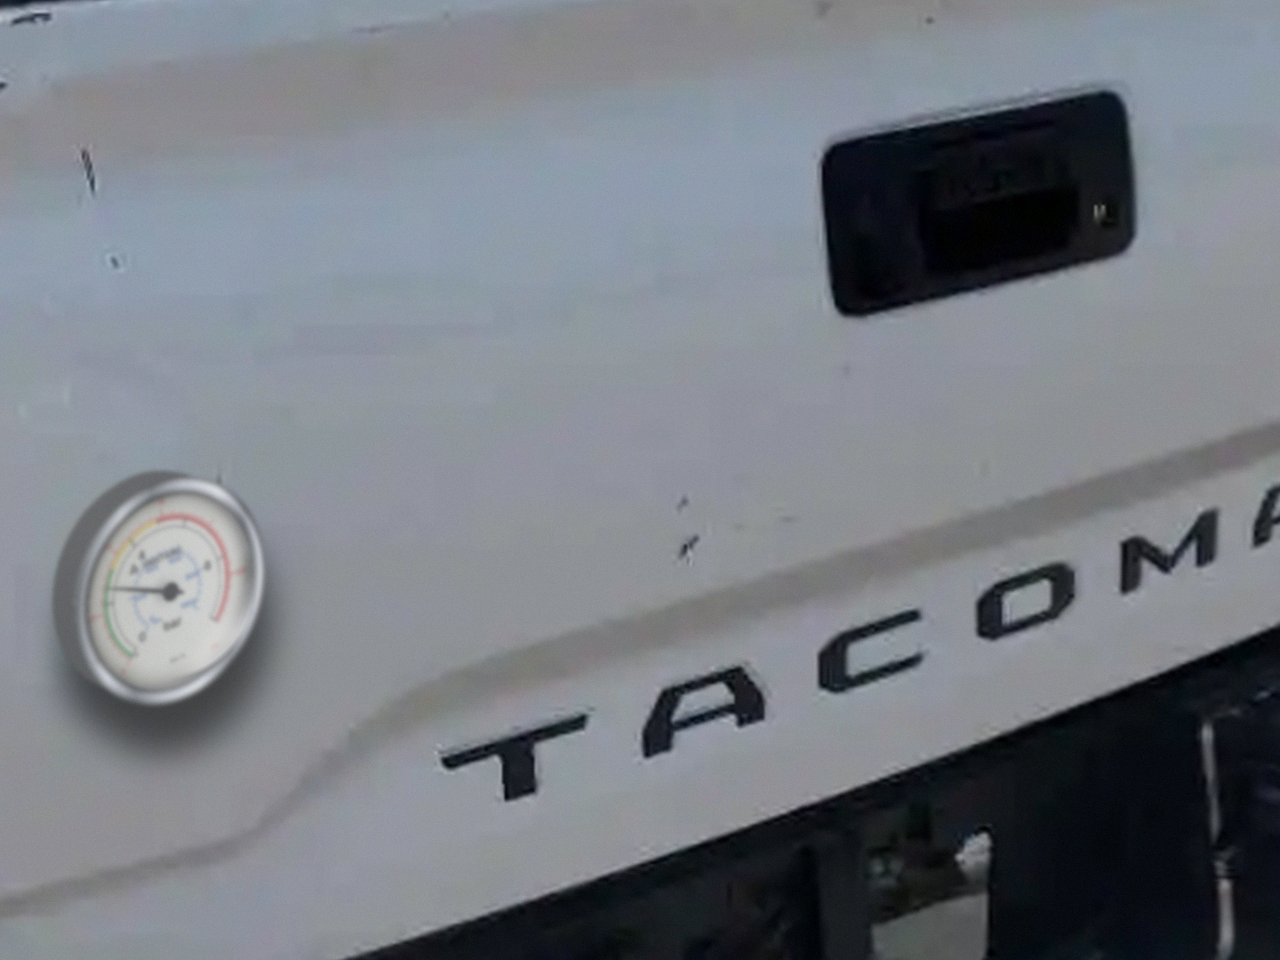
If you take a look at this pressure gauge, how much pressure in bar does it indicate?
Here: 2.5 bar
